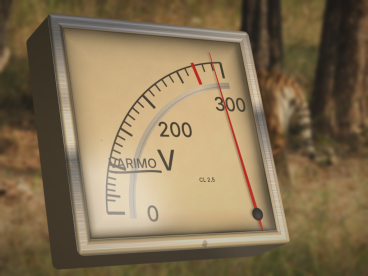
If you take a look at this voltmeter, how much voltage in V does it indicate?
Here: 290 V
